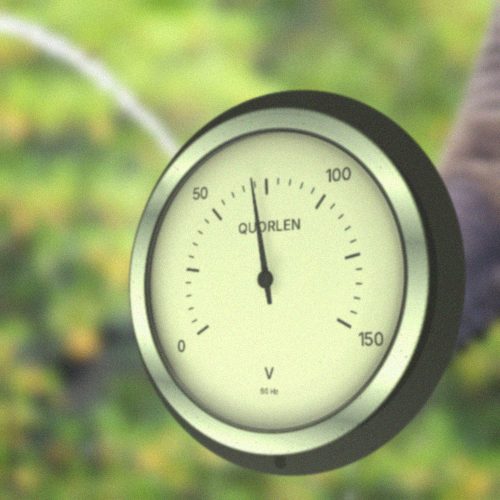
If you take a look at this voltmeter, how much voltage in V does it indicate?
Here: 70 V
